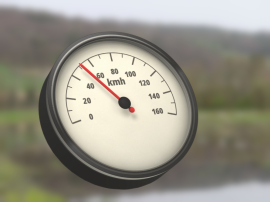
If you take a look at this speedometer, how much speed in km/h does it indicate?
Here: 50 km/h
